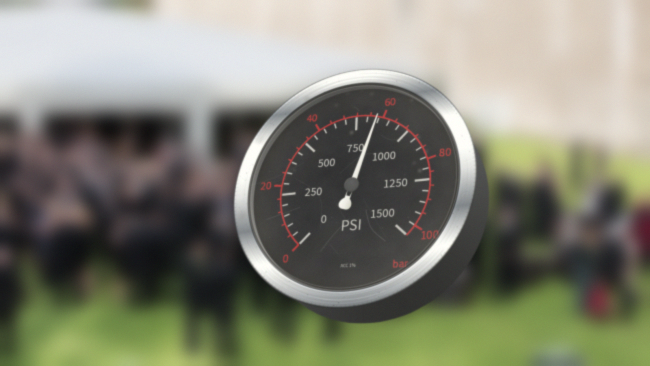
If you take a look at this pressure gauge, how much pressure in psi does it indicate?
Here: 850 psi
